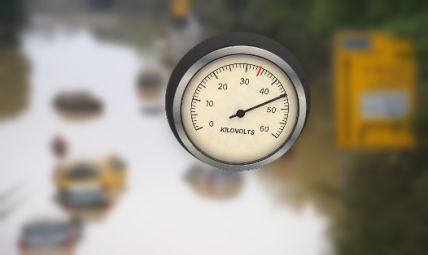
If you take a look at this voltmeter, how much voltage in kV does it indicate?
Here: 45 kV
